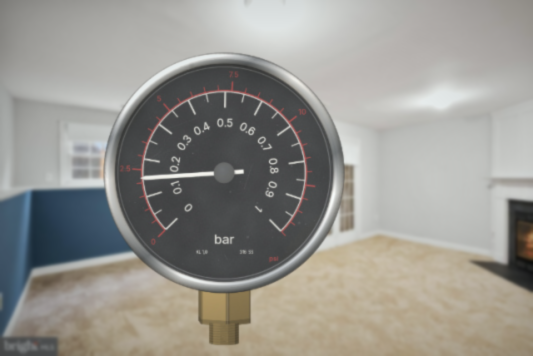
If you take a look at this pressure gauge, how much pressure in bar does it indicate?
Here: 0.15 bar
